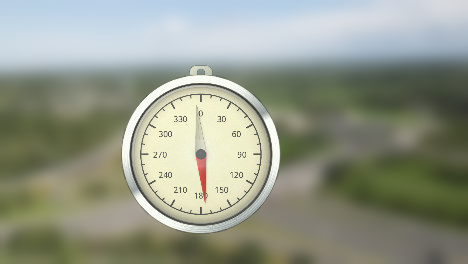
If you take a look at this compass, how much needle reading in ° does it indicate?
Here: 175 °
